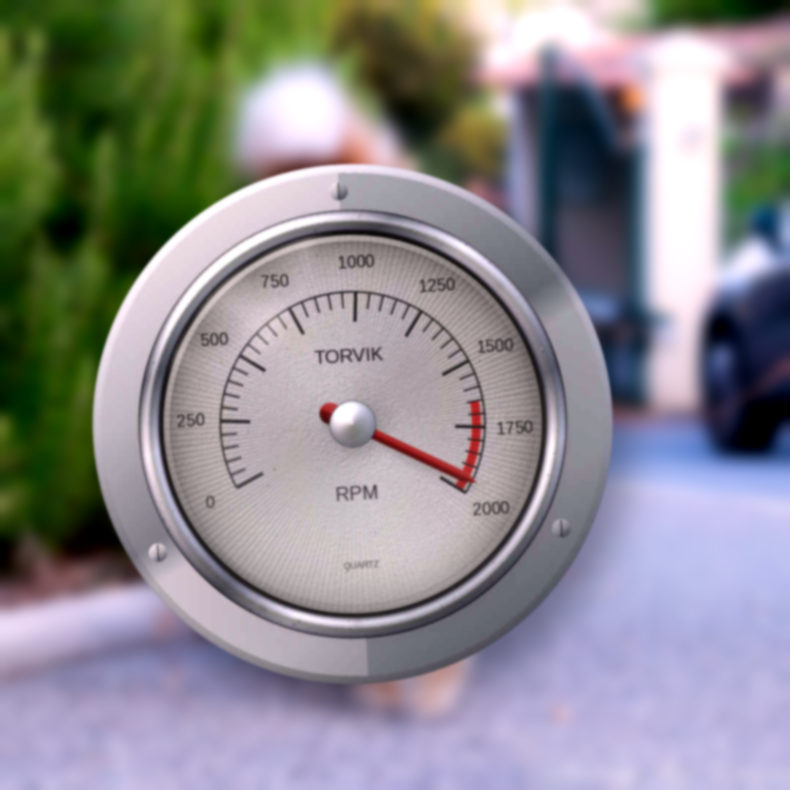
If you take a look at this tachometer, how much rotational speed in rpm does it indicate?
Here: 1950 rpm
